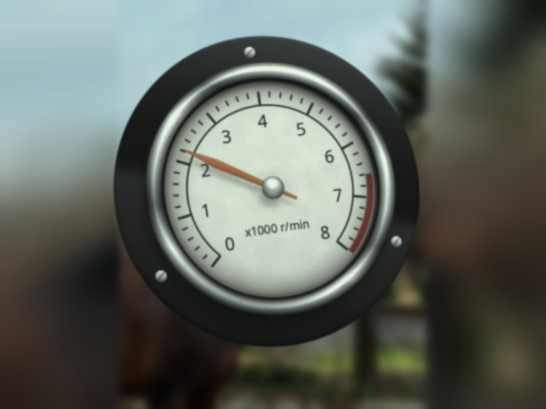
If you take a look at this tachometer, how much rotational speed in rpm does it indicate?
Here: 2200 rpm
